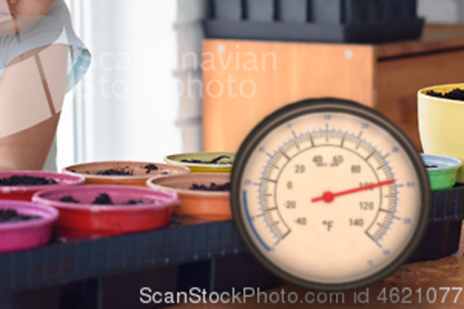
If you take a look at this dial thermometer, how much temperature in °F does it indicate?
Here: 100 °F
